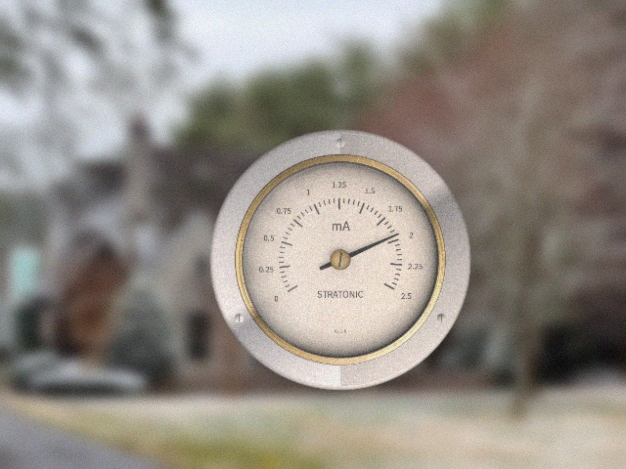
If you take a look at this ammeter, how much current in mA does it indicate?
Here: 1.95 mA
